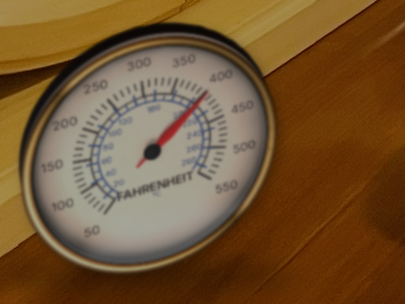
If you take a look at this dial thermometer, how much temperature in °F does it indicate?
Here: 400 °F
